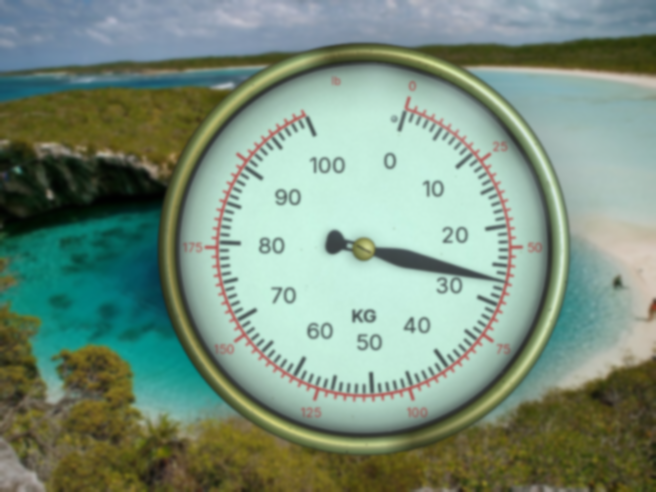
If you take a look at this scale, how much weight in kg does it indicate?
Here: 27 kg
